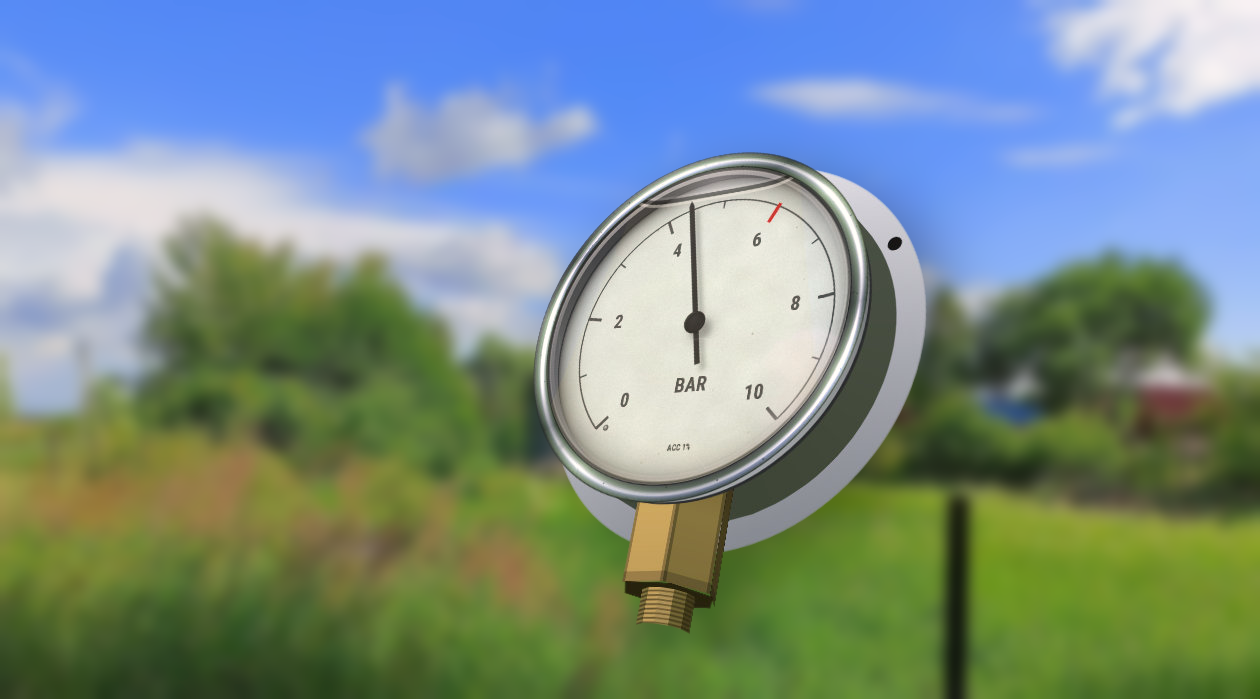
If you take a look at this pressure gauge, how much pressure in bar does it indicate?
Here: 4.5 bar
